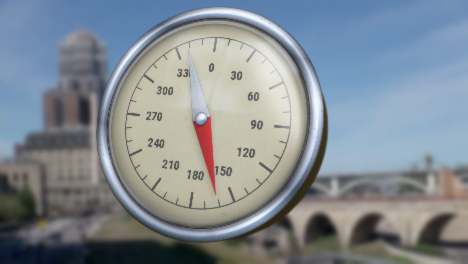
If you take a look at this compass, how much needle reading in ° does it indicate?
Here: 160 °
